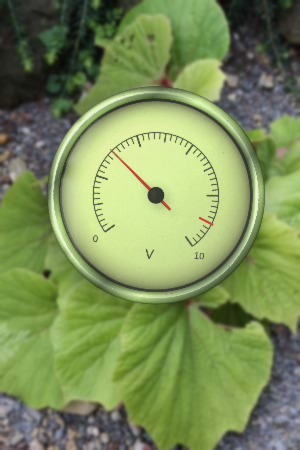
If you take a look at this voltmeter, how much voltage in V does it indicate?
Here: 3 V
